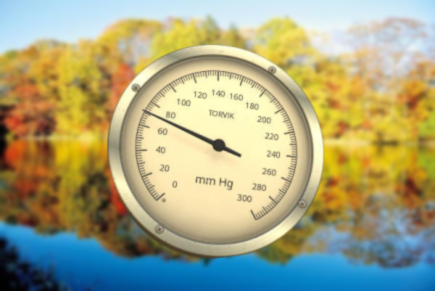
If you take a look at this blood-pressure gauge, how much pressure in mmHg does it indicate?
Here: 70 mmHg
